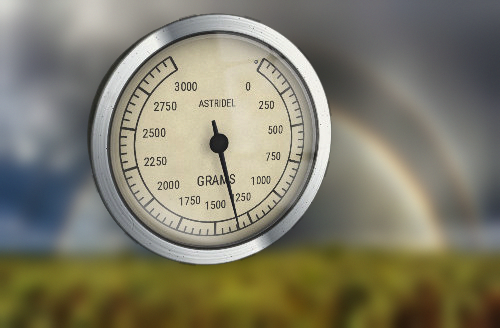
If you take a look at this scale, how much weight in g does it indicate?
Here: 1350 g
